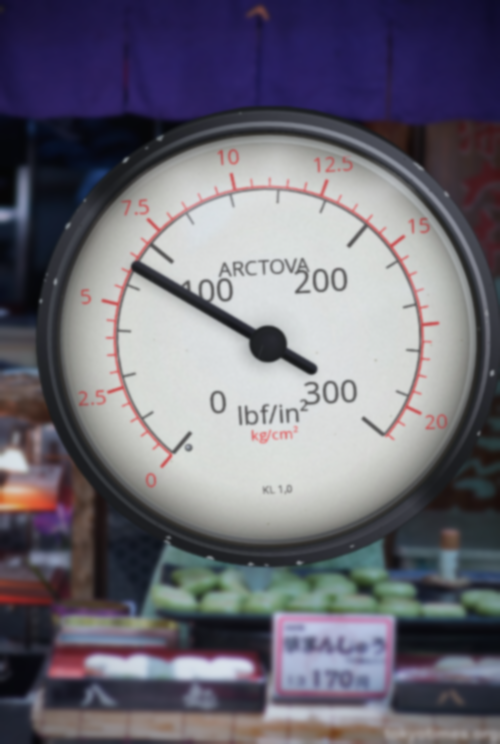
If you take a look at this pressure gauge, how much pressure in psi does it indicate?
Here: 90 psi
